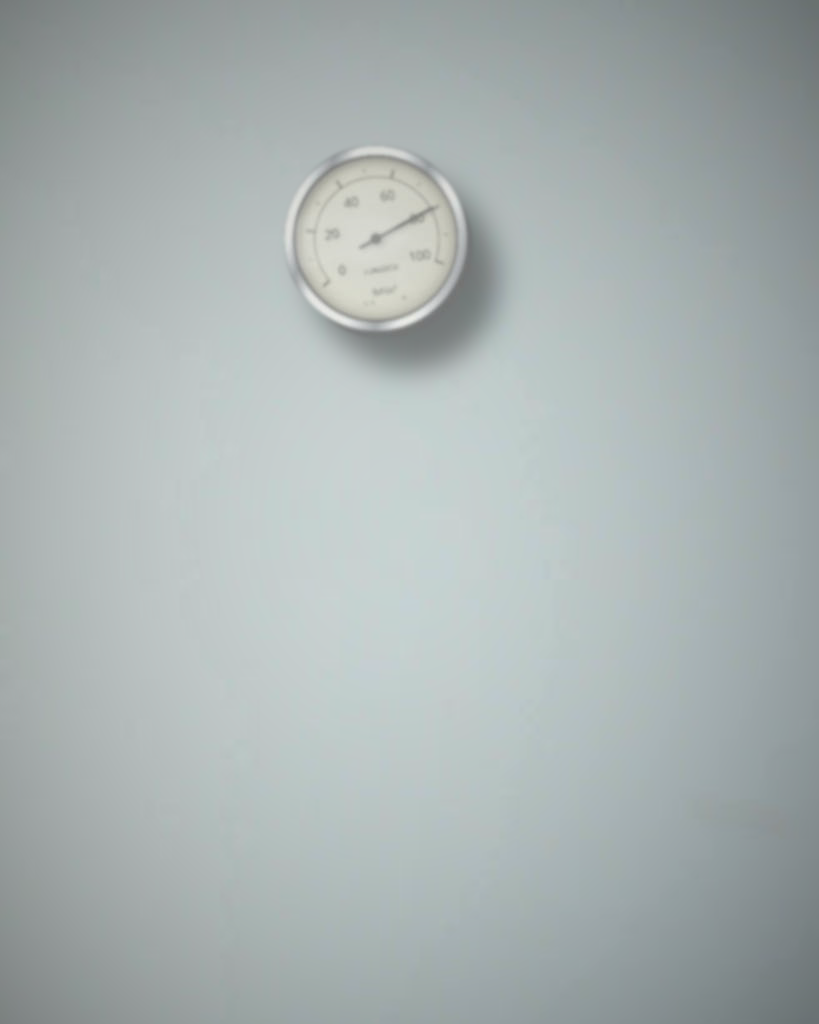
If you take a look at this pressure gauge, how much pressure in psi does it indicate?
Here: 80 psi
